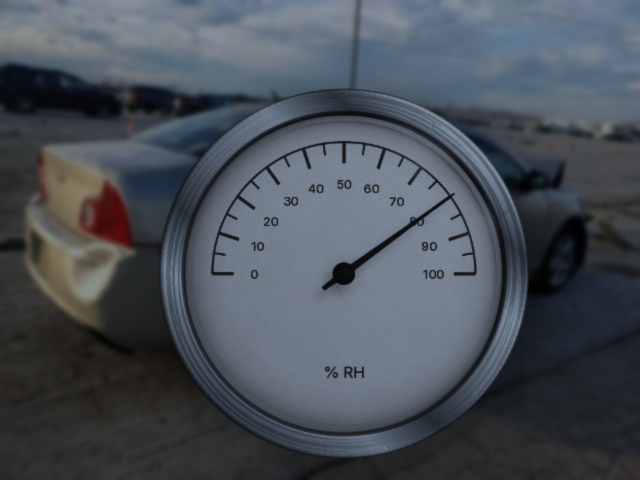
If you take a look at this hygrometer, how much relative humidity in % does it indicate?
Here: 80 %
